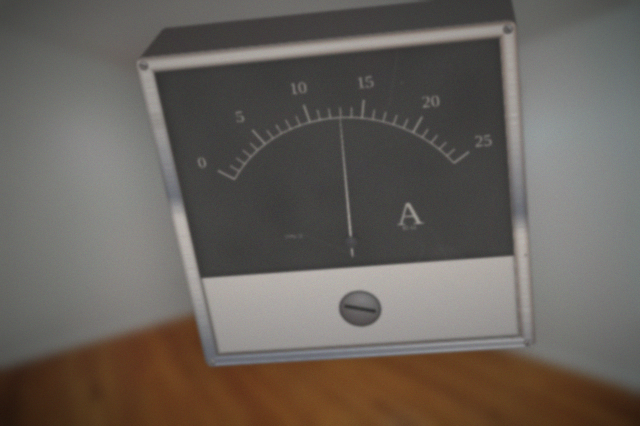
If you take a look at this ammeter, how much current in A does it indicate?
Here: 13 A
